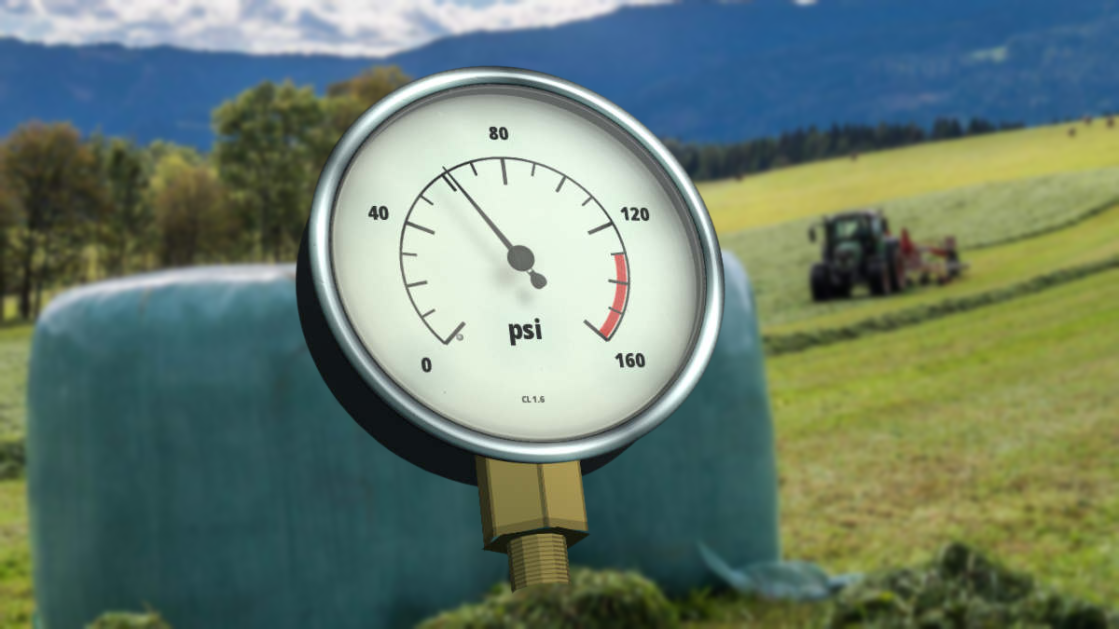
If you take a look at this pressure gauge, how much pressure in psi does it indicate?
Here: 60 psi
